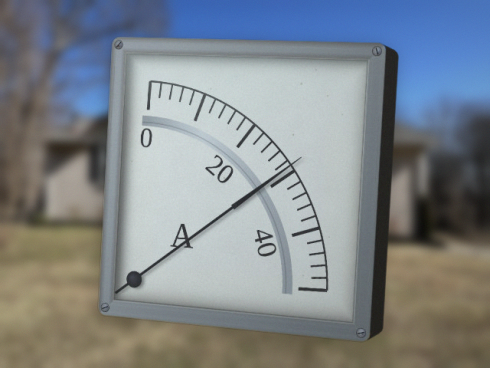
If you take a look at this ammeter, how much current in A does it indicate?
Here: 29 A
